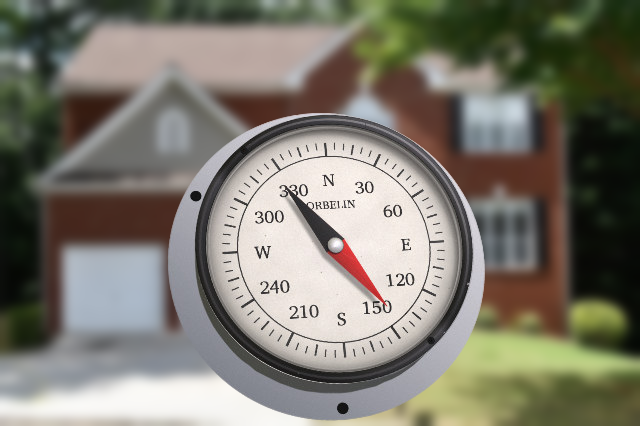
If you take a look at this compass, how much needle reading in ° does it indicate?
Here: 145 °
